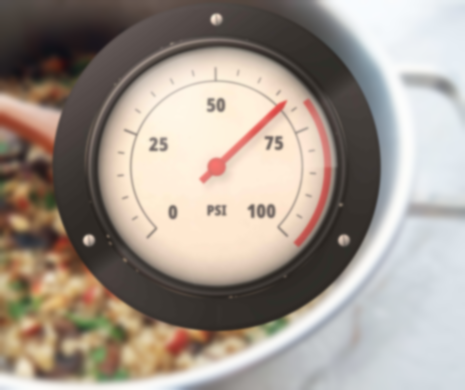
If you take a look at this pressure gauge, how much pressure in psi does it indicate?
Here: 67.5 psi
